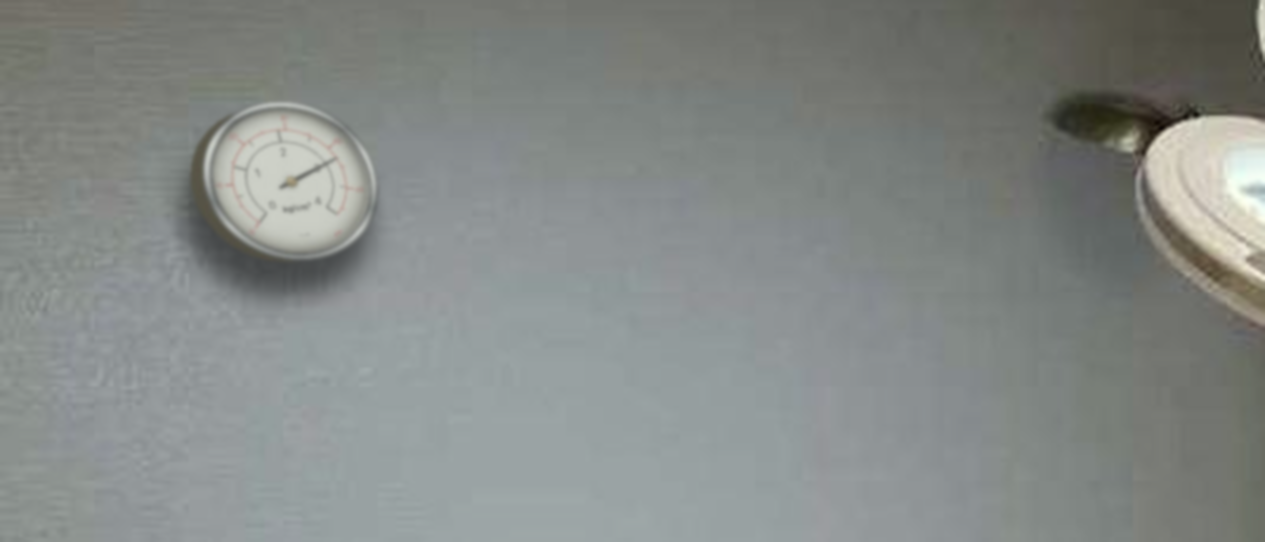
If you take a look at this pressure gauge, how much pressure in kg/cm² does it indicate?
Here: 3 kg/cm²
